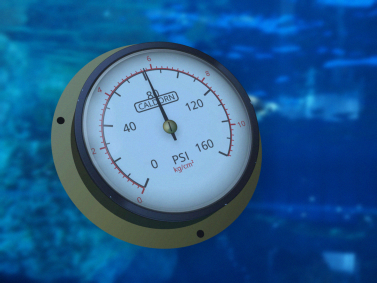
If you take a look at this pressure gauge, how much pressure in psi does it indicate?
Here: 80 psi
